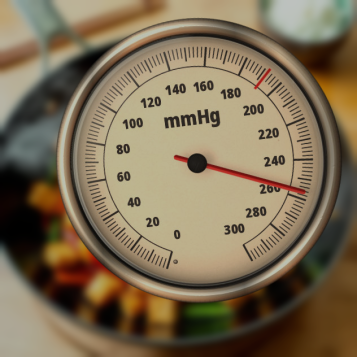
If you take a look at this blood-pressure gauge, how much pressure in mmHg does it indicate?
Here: 256 mmHg
